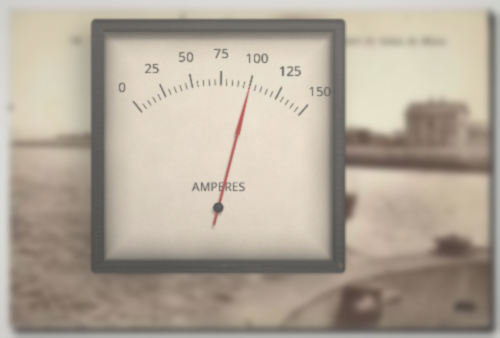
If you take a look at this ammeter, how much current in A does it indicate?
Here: 100 A
